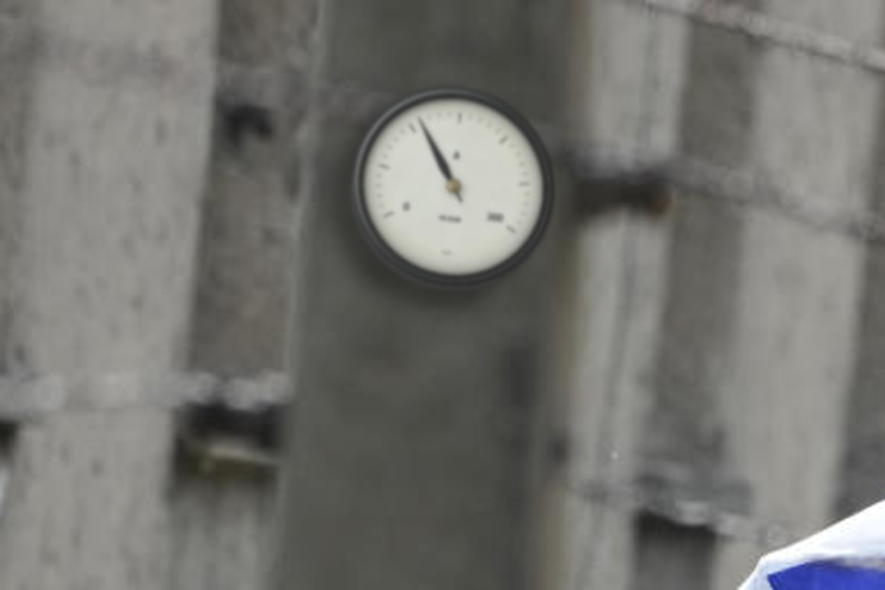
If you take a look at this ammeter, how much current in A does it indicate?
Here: 110 A
